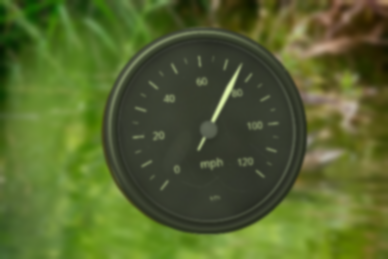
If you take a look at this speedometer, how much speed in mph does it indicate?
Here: 75 mph
